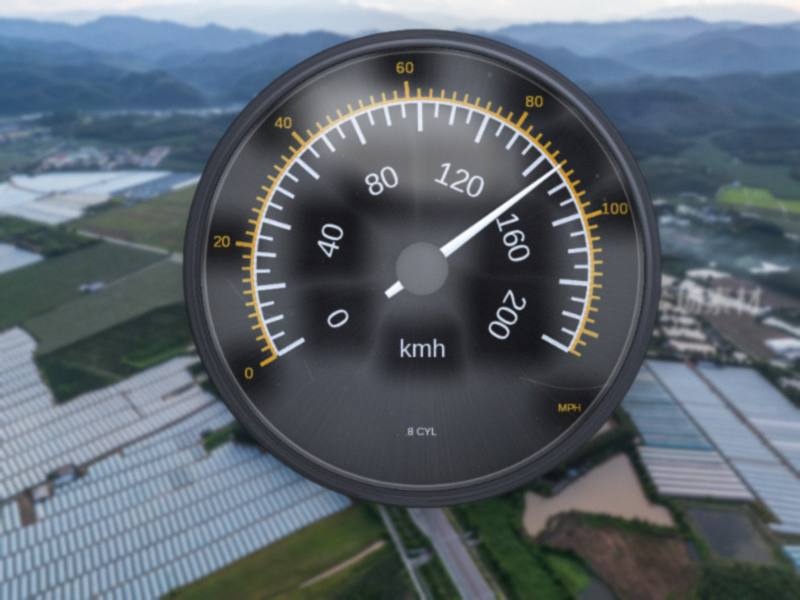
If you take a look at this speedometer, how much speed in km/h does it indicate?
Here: 145 km/h
